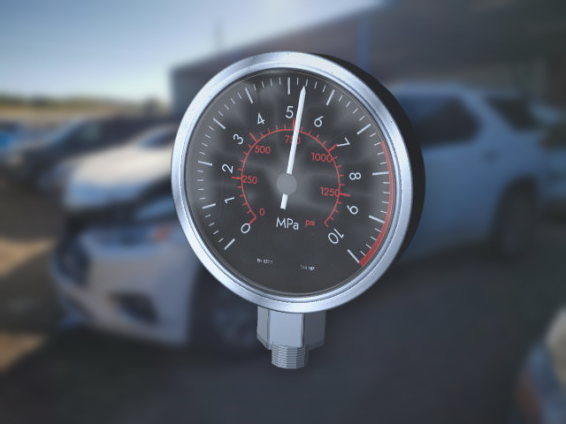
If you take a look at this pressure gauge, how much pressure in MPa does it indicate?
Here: 5.4 MPa
